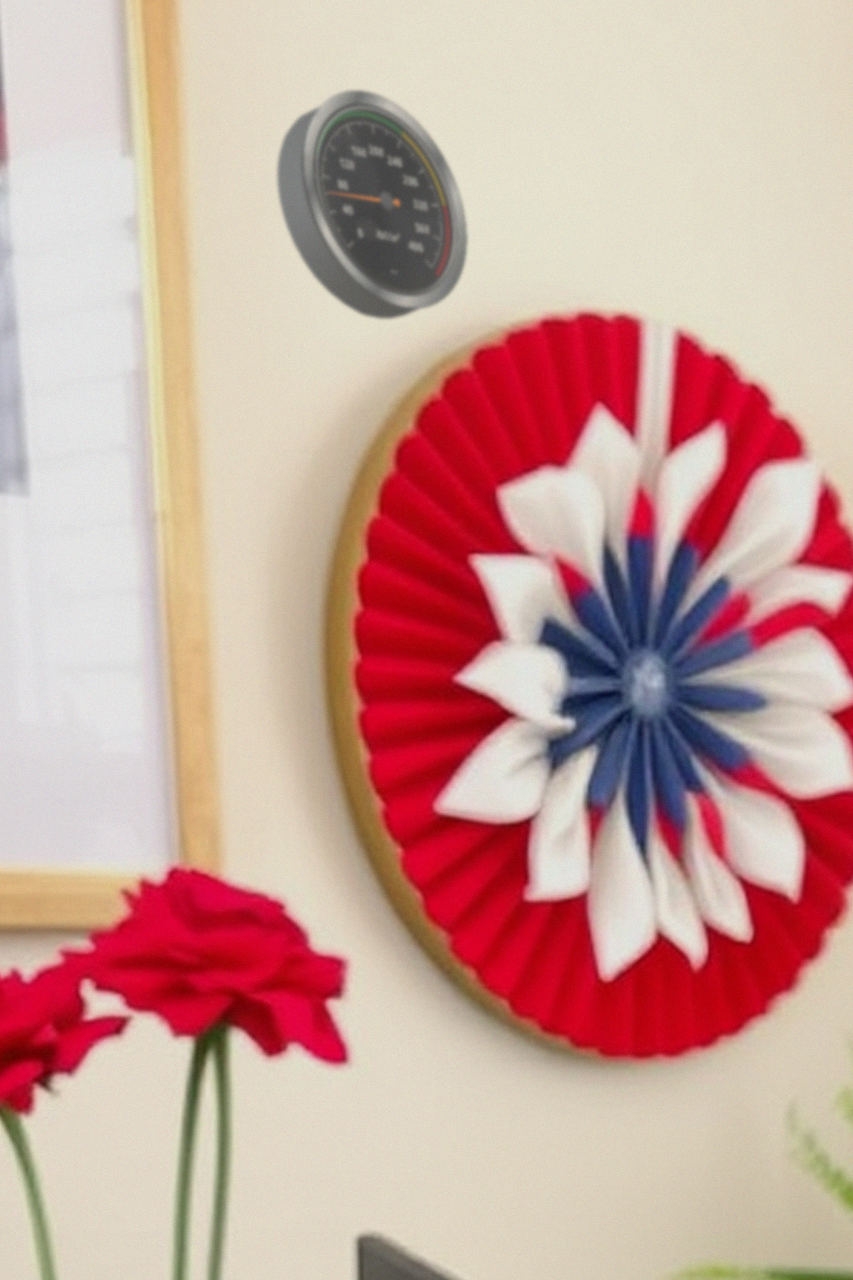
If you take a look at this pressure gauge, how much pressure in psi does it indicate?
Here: 60 psi
